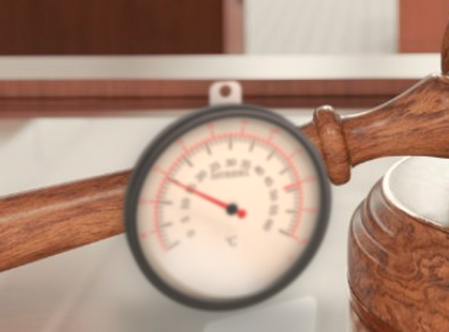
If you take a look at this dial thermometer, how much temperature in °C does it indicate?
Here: 15 °C
